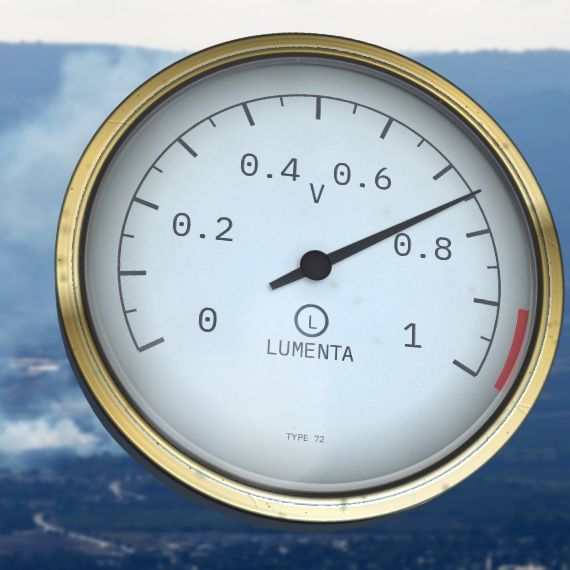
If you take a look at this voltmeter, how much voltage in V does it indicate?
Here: 0.75 V
